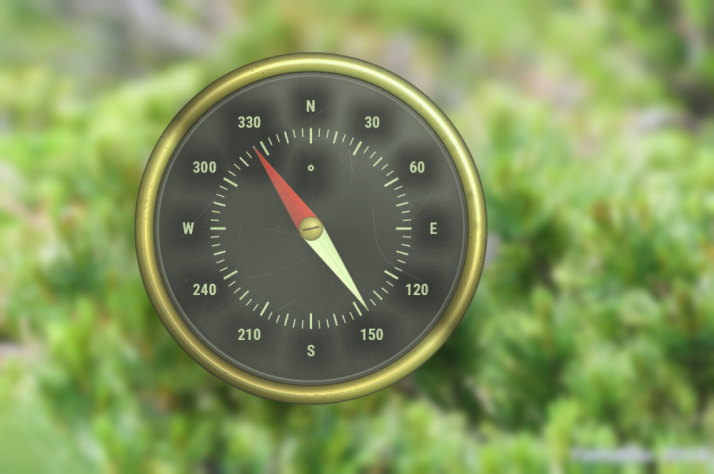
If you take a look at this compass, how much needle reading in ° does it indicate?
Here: 325 °
